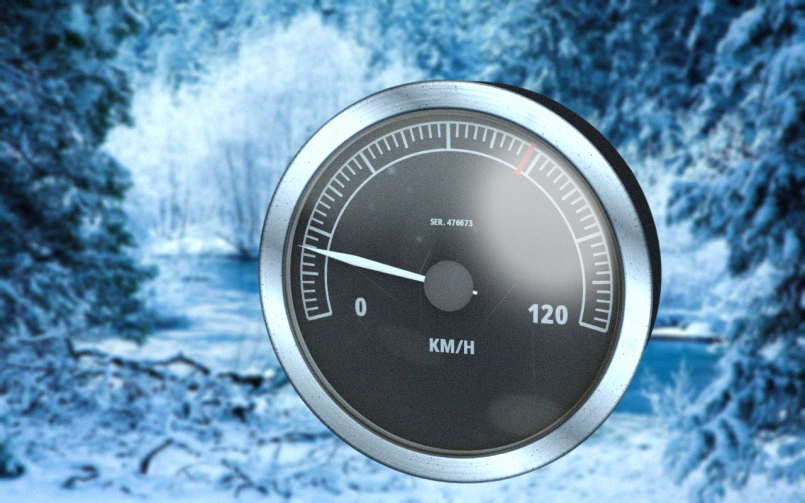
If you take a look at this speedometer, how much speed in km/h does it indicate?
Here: 16 km/h
